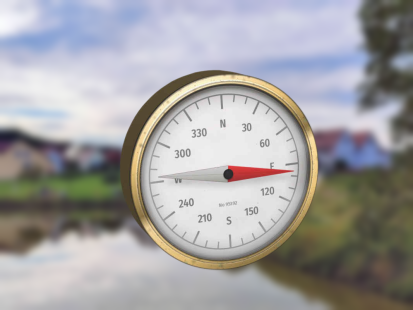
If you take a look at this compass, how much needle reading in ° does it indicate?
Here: 95 °
